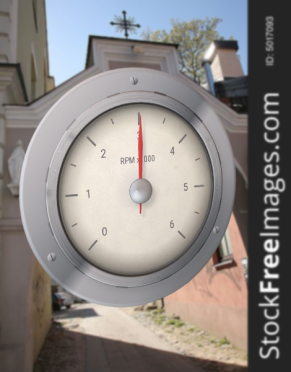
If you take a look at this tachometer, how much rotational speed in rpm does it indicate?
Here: 3000 rpm
